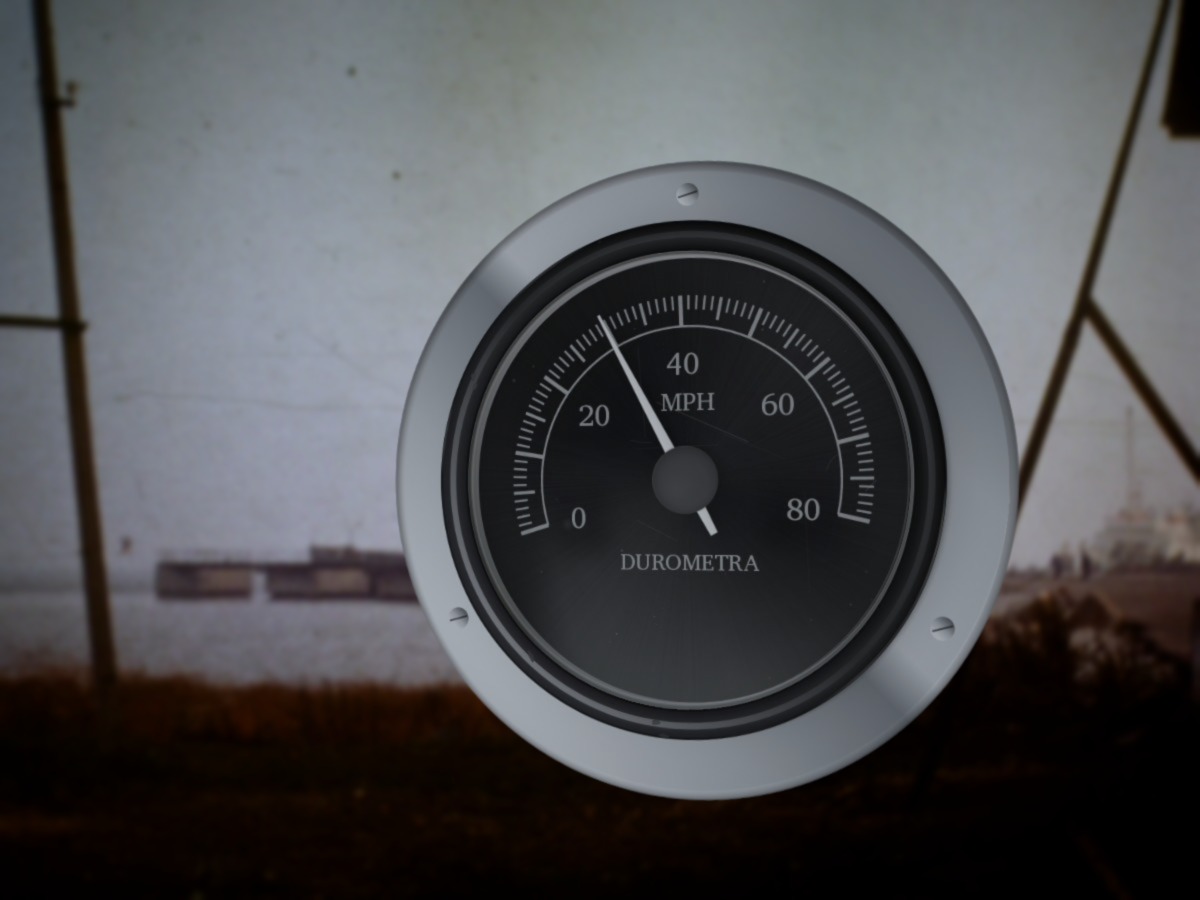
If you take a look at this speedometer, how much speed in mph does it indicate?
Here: 30 mph
